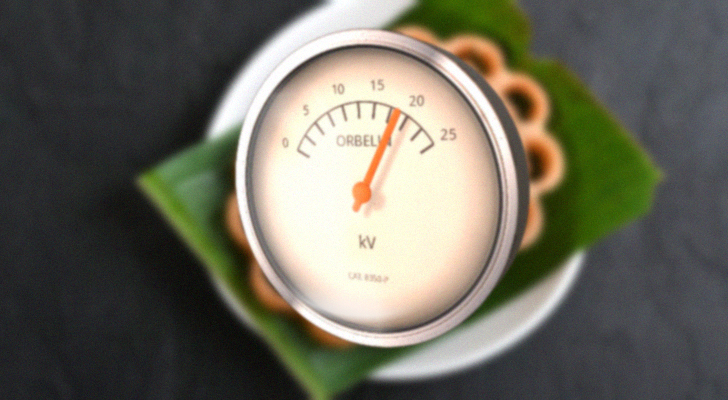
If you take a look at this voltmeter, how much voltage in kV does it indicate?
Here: 18.75 kV
